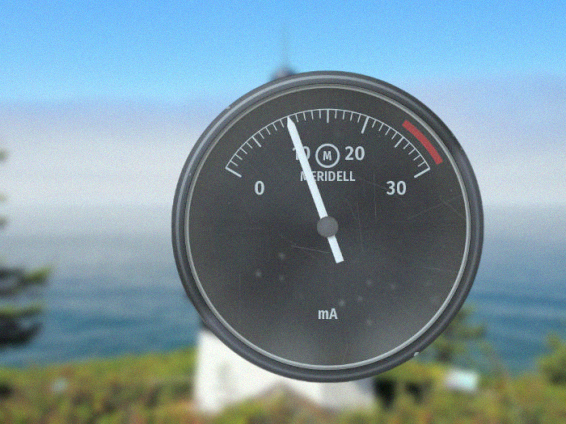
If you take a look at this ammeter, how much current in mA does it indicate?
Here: 10 mA
